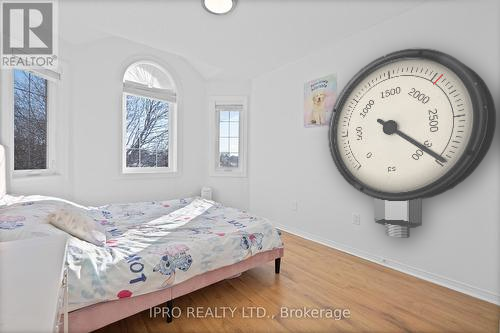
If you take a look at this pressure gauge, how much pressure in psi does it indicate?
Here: 2950 psi
